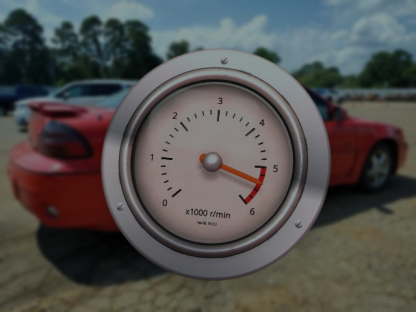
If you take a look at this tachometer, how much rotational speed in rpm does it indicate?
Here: 5400 rpm
